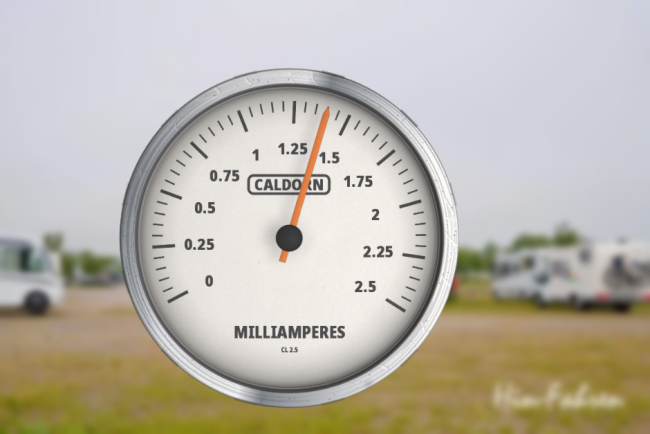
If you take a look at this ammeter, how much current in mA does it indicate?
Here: 1.4 mA
